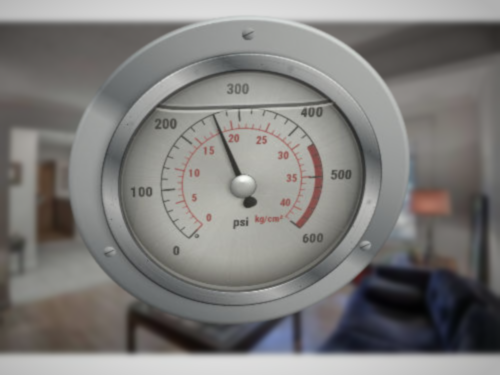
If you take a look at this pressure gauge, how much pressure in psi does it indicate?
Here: 260 psi
